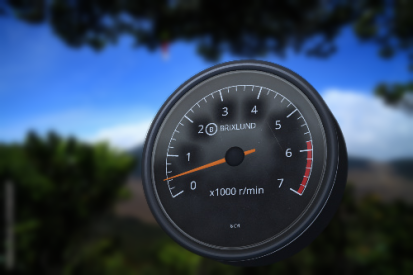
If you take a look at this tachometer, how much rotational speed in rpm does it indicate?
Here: 400 rpm
